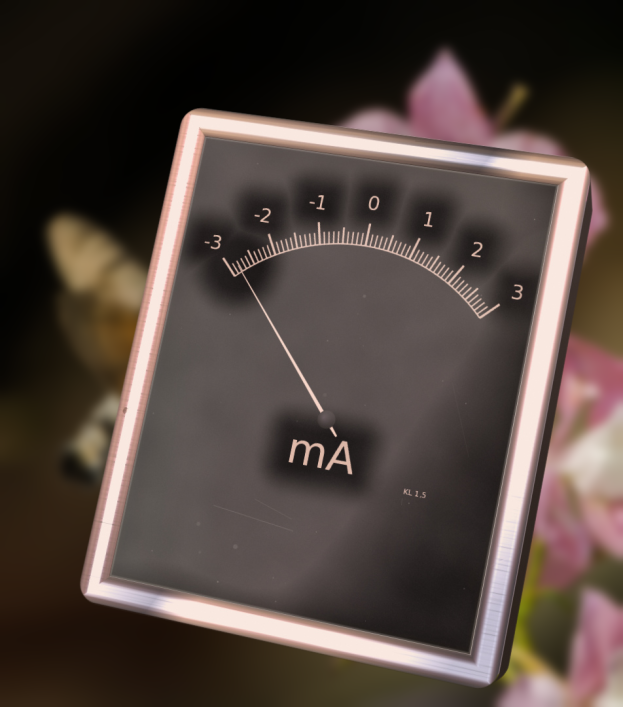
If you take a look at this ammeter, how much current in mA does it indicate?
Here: -2.8 mA
